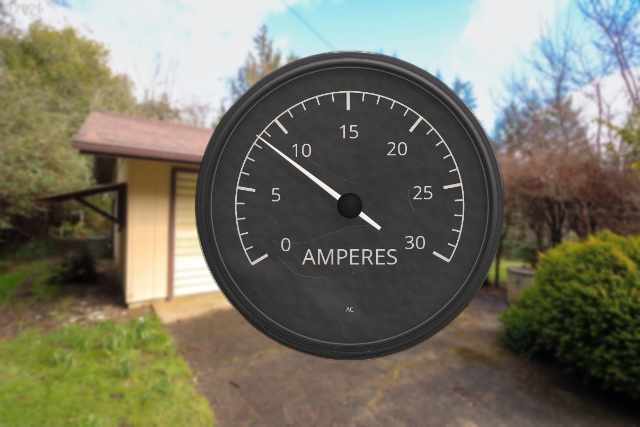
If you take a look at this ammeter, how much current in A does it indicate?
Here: 8.5 A
